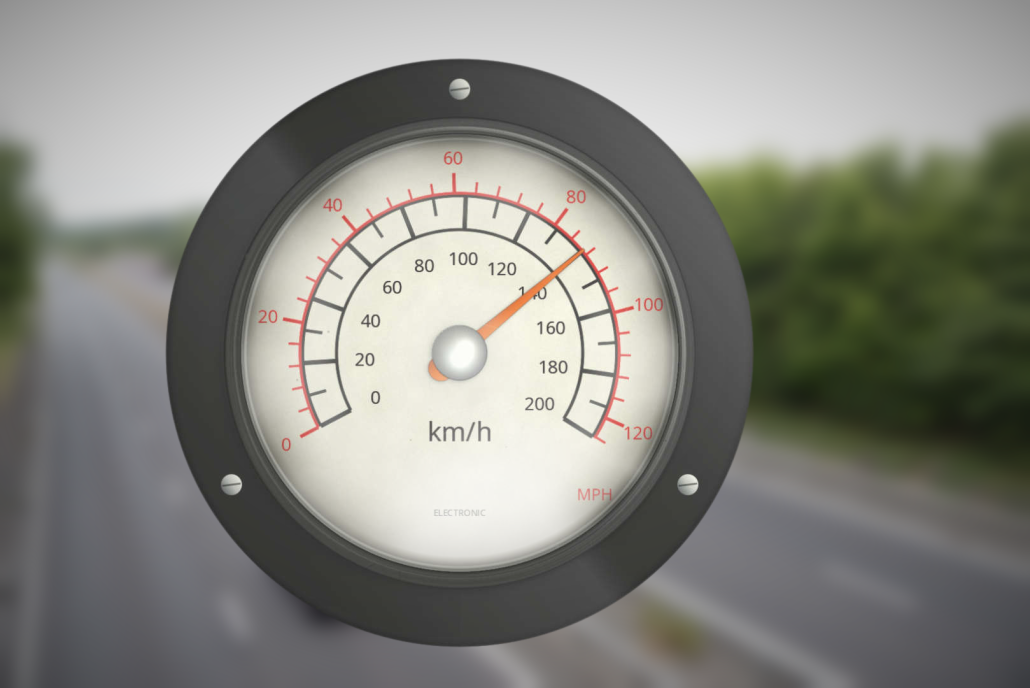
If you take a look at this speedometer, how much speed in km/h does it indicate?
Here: 140 km/h
